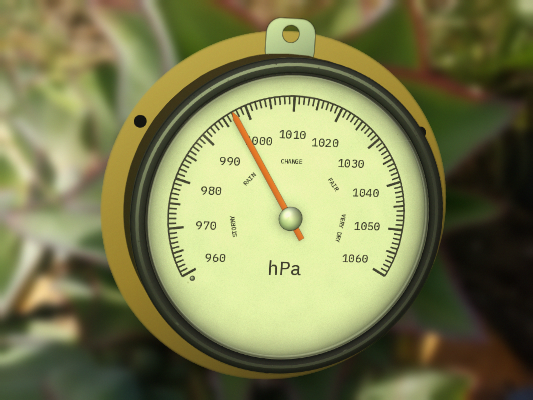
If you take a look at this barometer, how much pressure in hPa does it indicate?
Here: 997 hPa
